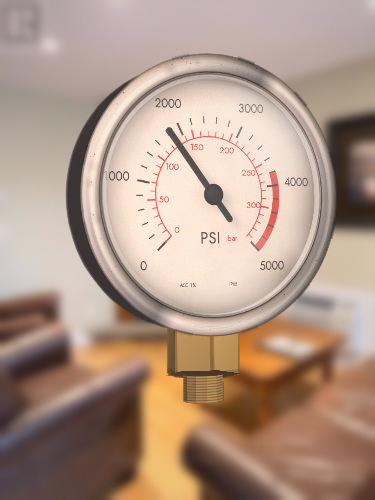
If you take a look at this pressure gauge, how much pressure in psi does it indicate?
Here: 1800 psi
